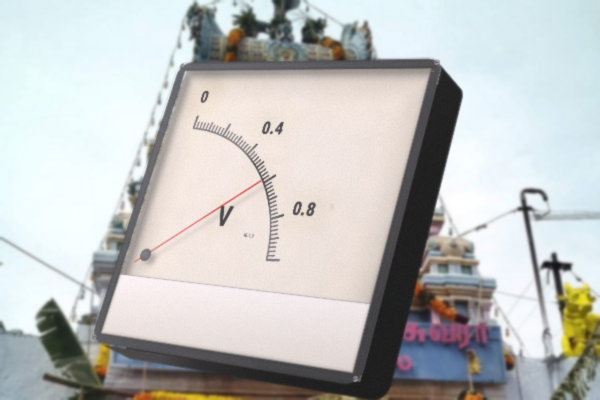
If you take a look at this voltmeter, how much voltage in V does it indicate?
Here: 0.6 V
